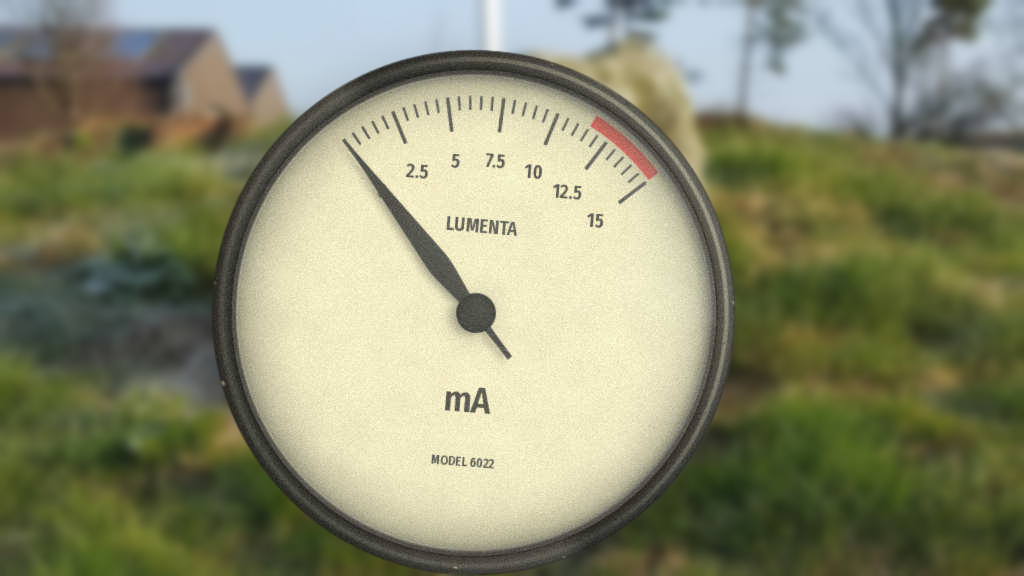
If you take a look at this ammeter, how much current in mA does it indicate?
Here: 0 mA
